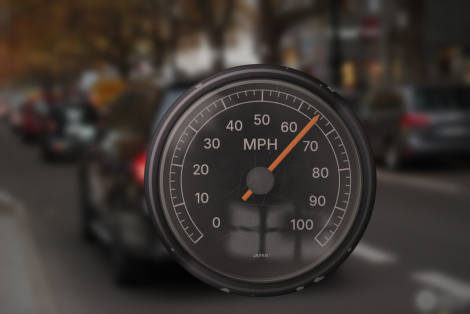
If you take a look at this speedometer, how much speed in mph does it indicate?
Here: 65 mph
